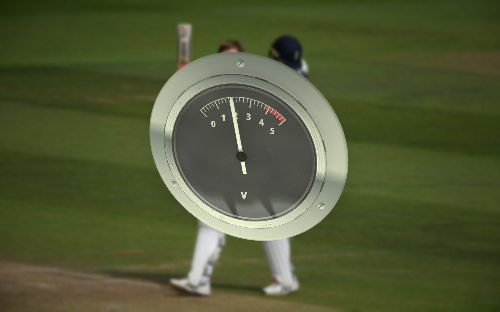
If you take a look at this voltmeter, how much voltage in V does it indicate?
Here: 2 V
